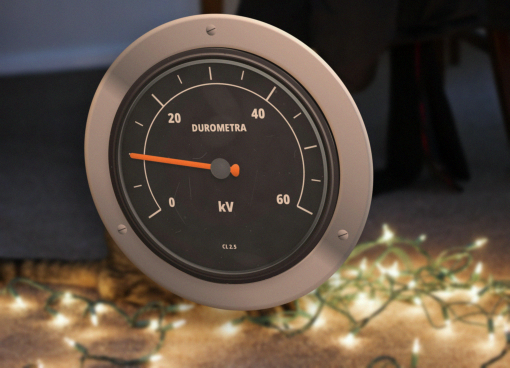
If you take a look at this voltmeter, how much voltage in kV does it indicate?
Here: 10 kV
